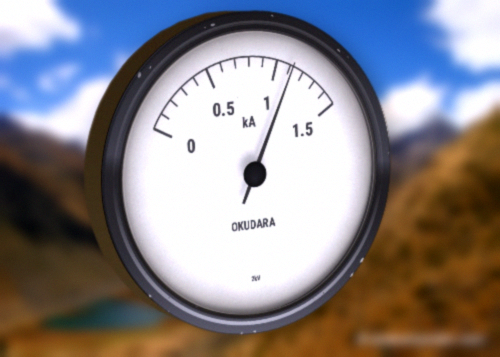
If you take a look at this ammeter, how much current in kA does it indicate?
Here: 1.1 kA
